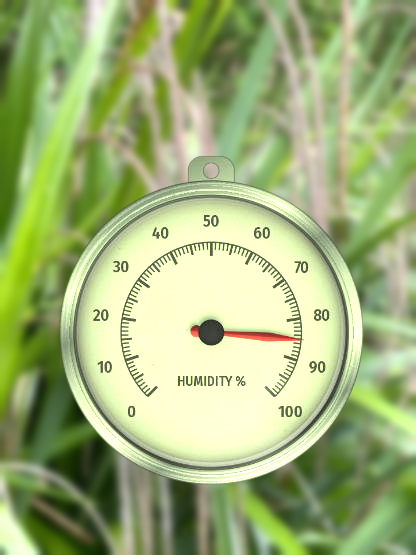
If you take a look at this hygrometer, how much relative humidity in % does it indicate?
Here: 85 %
